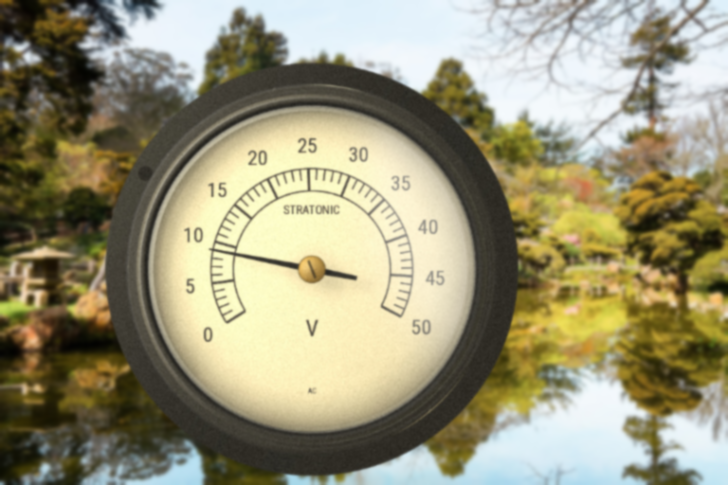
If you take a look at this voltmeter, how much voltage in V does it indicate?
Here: 9 V
